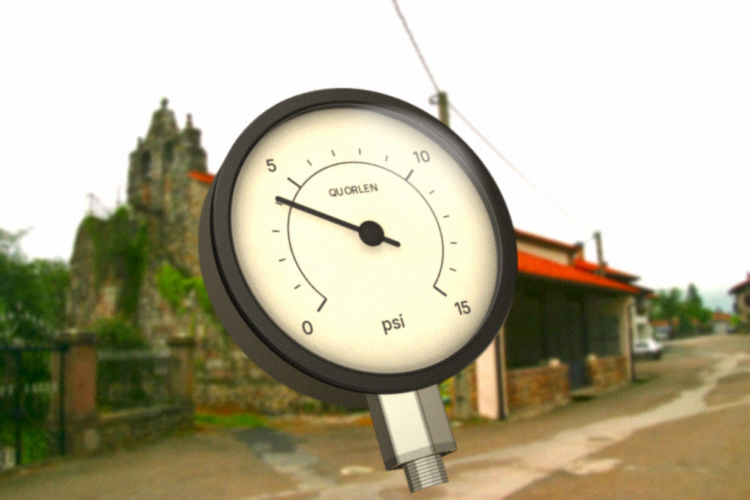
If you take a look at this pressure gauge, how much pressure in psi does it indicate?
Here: 4 psi
